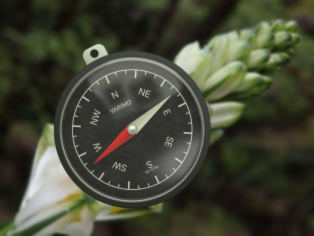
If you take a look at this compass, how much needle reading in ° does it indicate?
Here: 255 °
